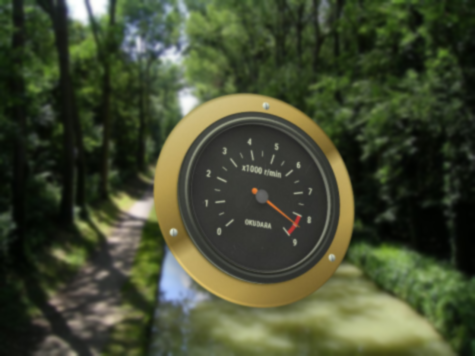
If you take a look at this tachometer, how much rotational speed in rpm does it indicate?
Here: 8500 rpm
